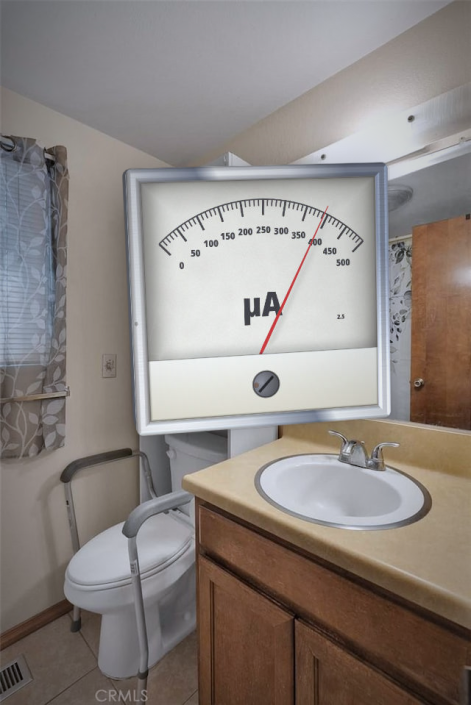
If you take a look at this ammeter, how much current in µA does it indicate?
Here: 390 µA
